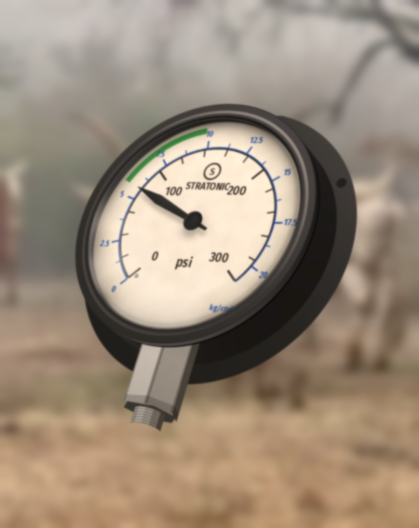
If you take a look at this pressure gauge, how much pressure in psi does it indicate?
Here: 80 psi
